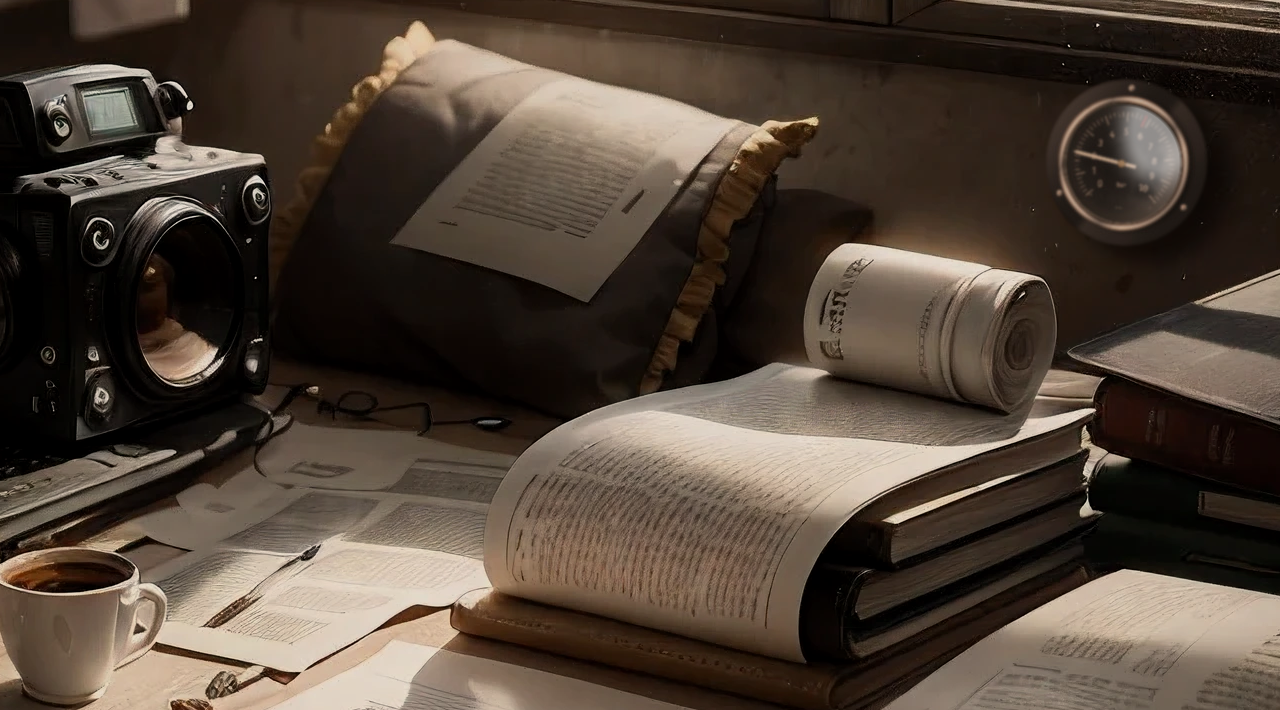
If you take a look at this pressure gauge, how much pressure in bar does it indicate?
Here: 2 bar
